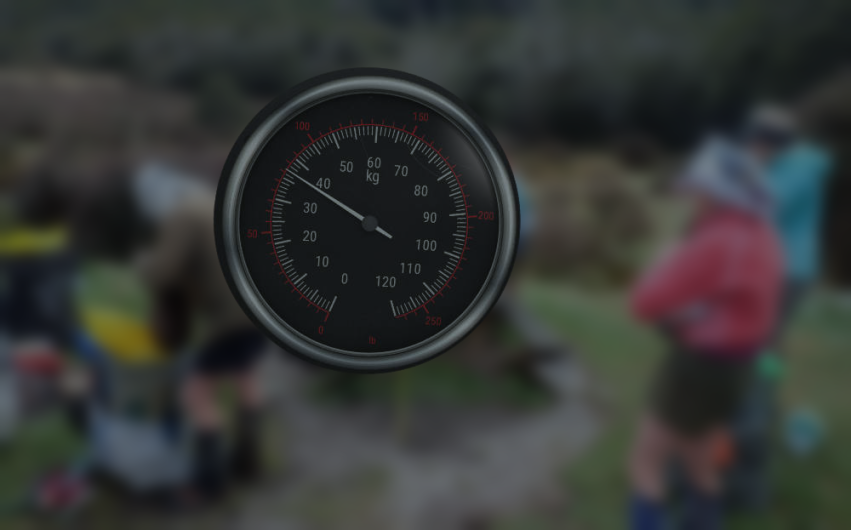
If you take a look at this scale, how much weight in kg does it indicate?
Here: 37 kg
